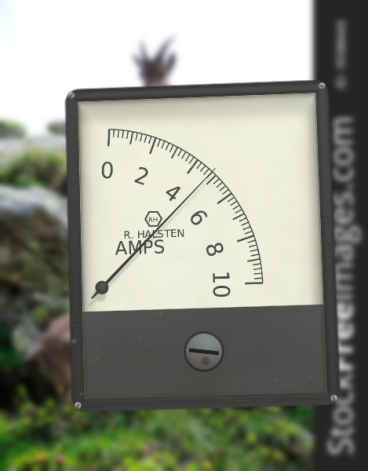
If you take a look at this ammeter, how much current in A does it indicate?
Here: 4.8 A
